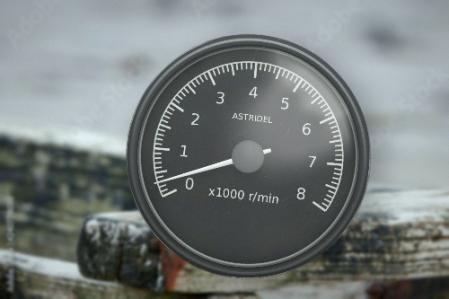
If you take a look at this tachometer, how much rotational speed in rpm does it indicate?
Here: 300 rpm
